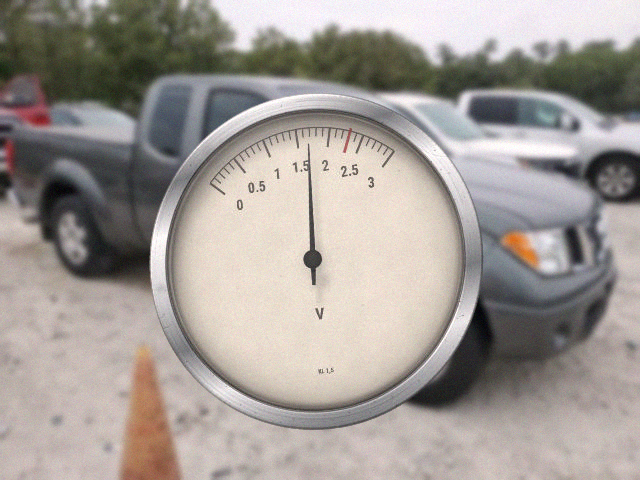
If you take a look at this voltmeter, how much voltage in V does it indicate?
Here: 1.7 V
